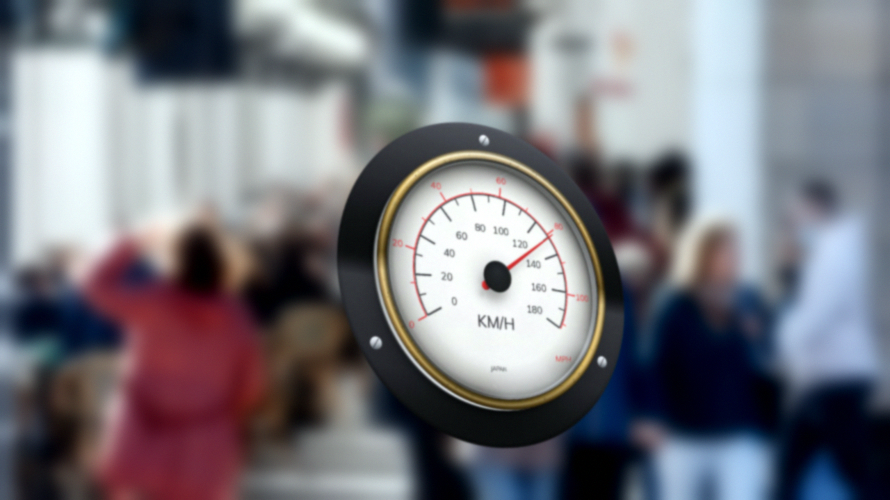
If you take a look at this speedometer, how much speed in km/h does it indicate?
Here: 130 km/h
